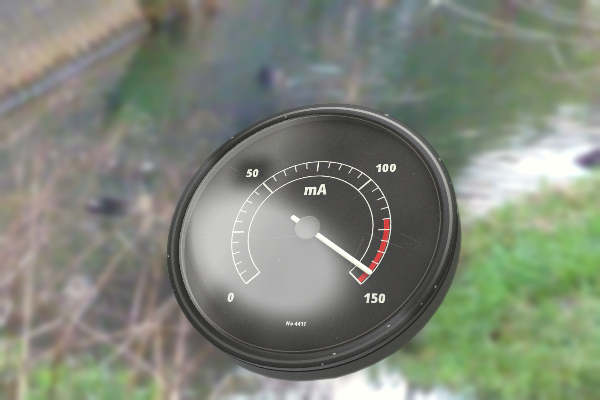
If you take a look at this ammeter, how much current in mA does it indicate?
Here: 145 mA
